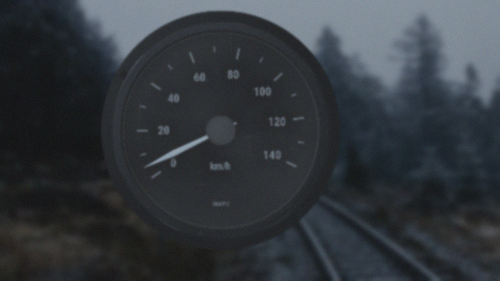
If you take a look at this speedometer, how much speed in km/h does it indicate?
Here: 5 km/h
